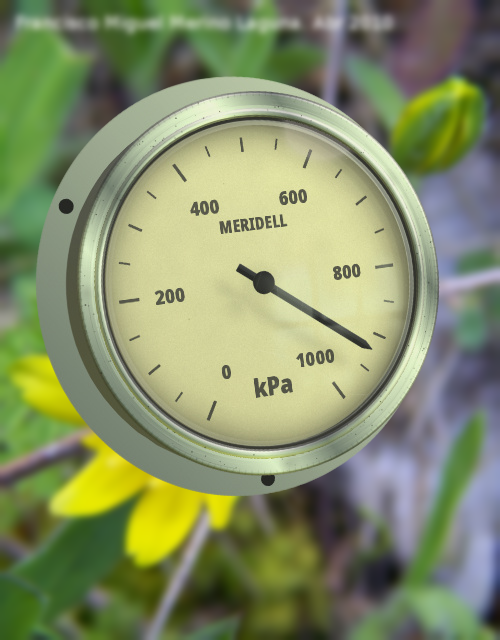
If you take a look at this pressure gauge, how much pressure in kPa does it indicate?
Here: 925 kPa
